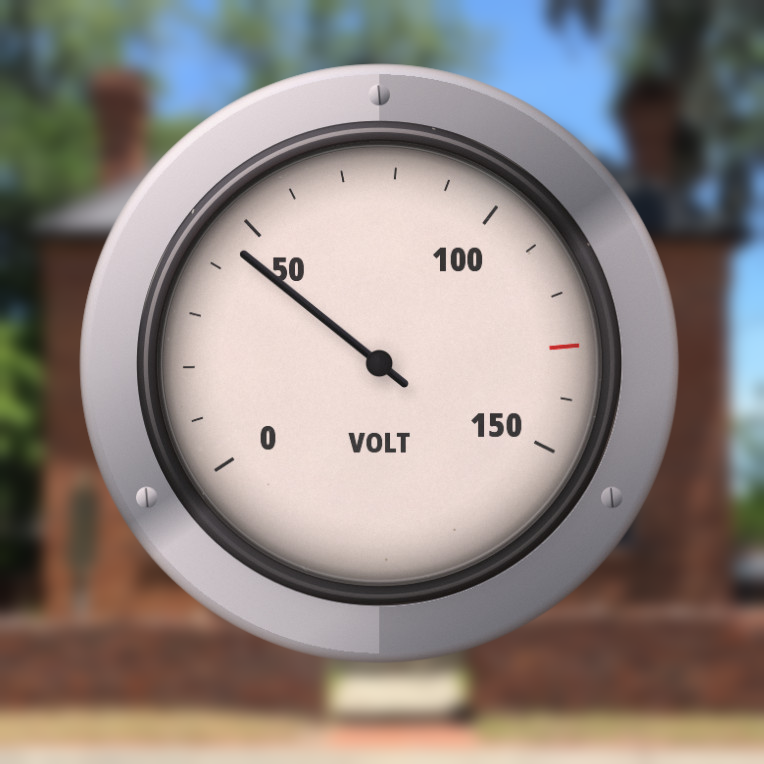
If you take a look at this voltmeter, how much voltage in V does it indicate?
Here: 45 V
